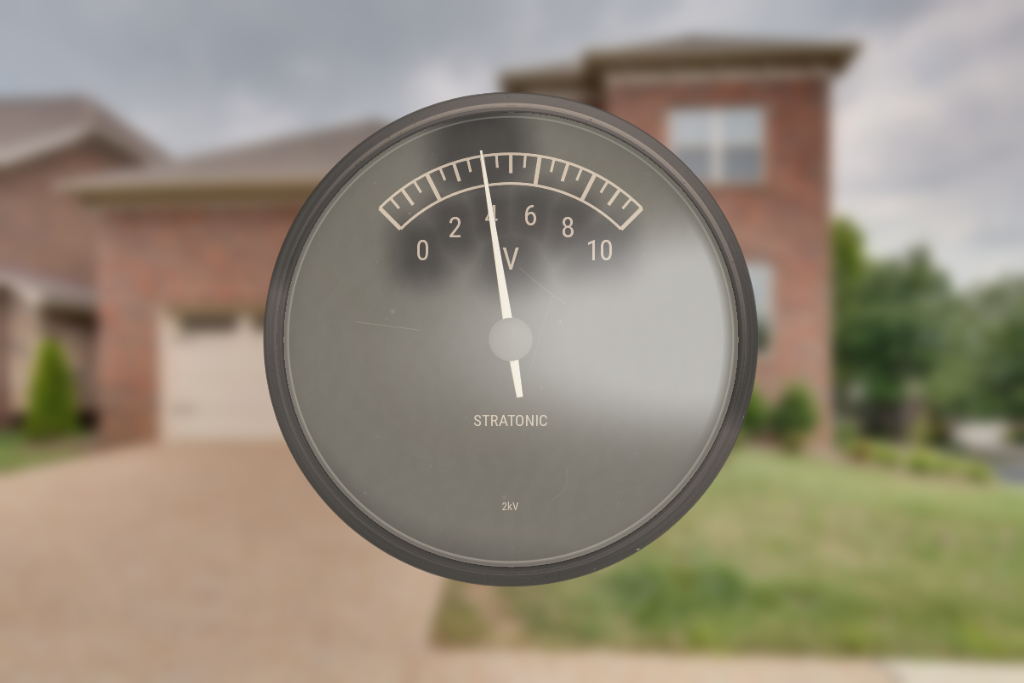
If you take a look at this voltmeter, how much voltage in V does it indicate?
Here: 4 V
